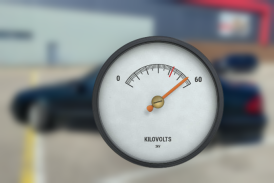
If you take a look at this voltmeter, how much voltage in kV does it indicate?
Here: 55 kV
